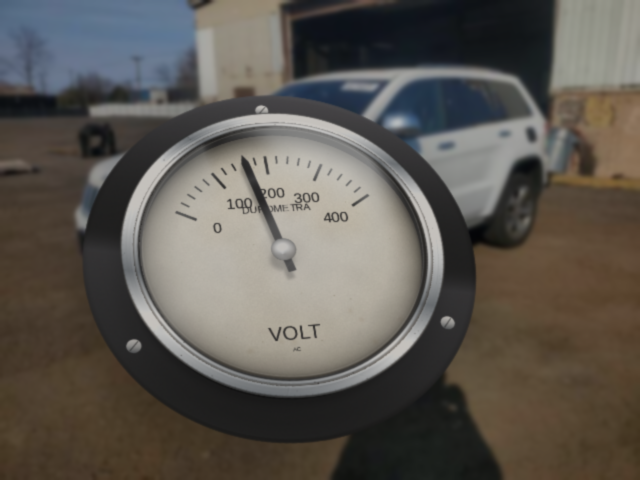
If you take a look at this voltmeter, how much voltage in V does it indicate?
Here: 160 V
